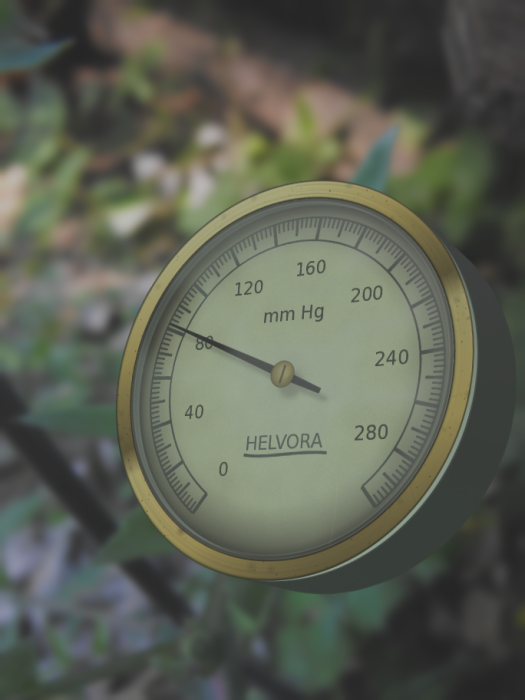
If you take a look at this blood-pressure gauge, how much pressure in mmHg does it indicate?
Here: 82 mmHg
